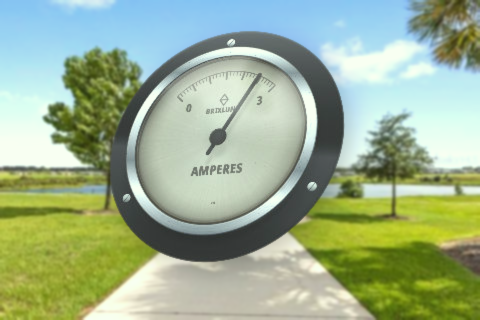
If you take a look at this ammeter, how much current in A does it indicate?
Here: 2.5 A
